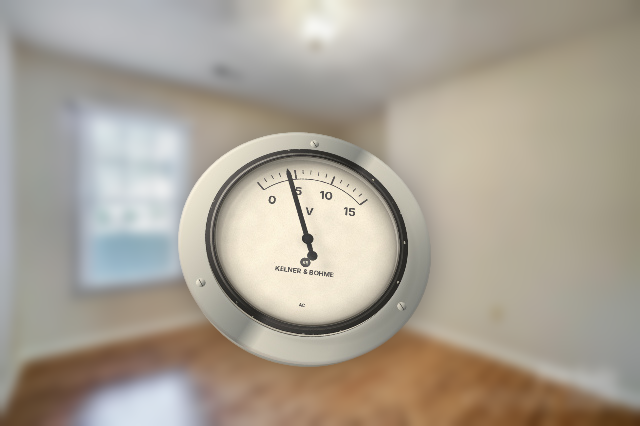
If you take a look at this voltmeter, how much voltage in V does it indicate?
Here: 4 V
